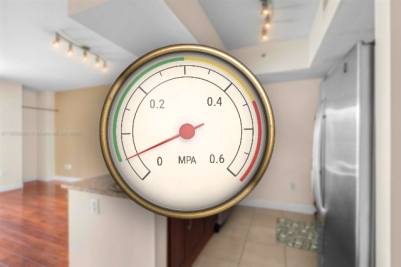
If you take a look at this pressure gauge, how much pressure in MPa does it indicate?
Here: 0.05 MPa
